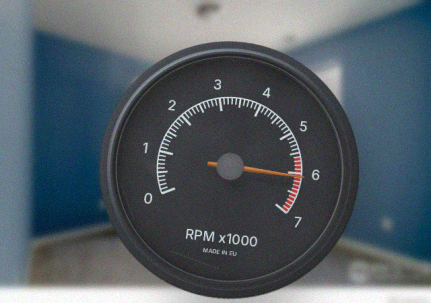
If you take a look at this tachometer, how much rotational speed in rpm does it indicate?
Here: 6100 rpm
